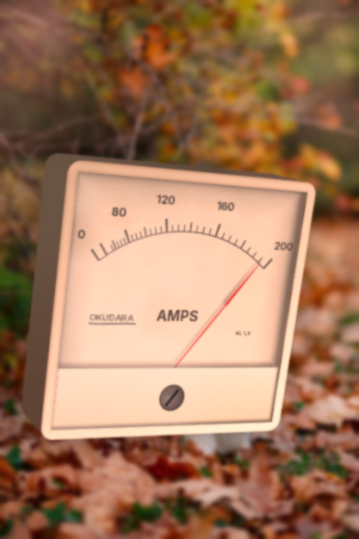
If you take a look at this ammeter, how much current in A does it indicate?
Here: 195 A
